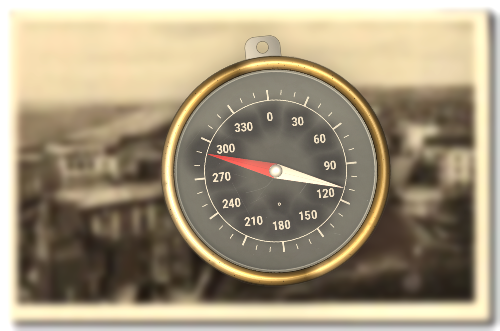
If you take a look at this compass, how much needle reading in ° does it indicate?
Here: 290 °
